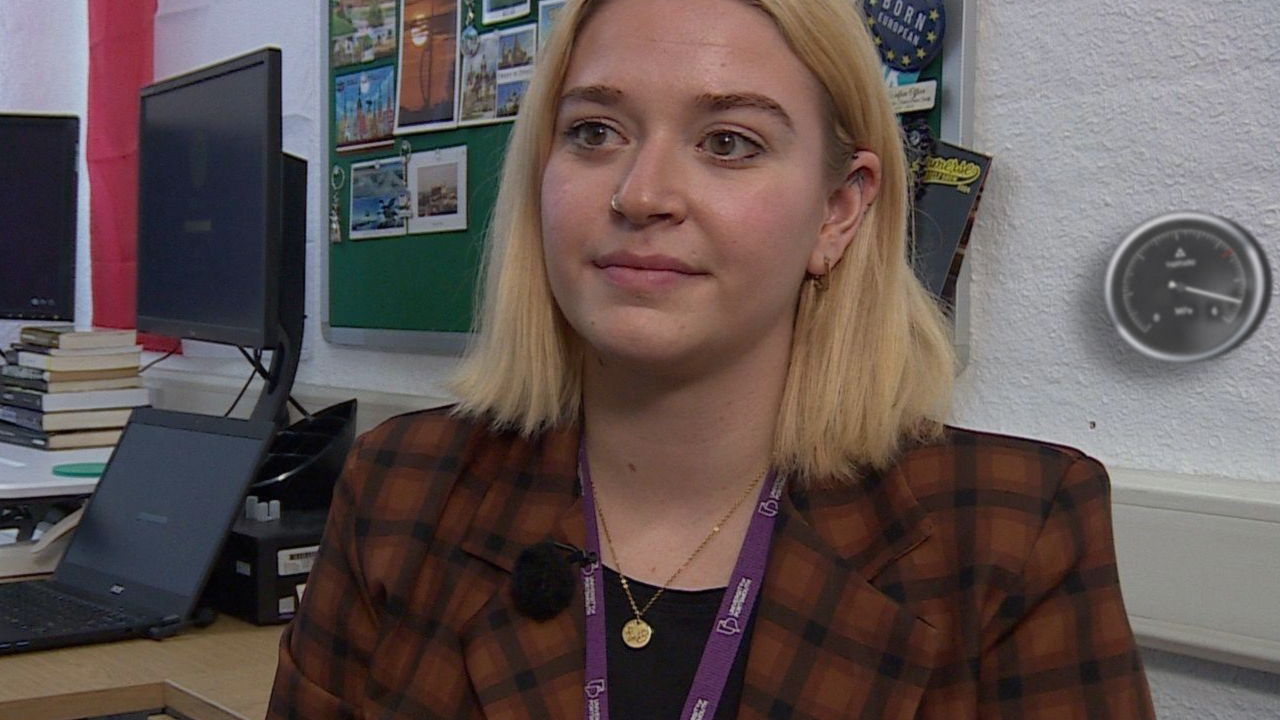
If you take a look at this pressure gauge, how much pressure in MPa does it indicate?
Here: 5.5 MPa
